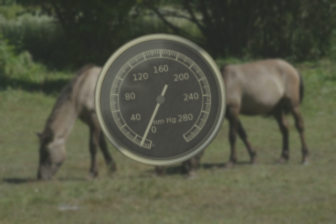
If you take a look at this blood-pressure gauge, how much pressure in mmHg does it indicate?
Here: 10 mmHg
